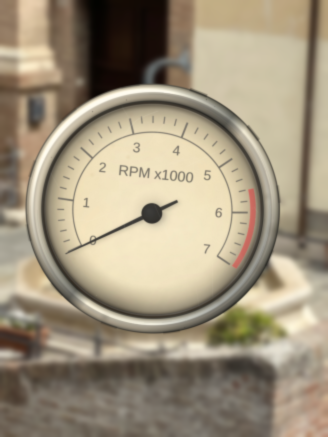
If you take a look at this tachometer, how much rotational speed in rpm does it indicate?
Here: 0 rpm
